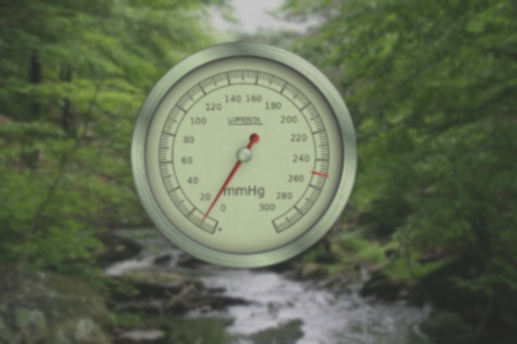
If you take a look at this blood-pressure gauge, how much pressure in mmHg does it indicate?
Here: 10 mmHg
